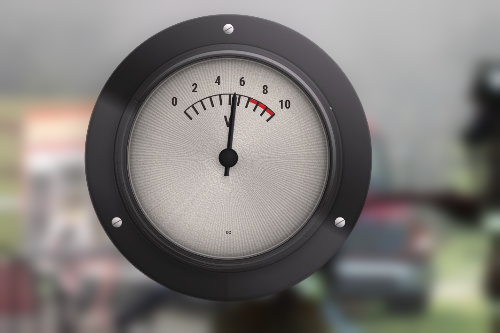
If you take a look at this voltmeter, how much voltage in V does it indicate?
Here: 5.5 V
